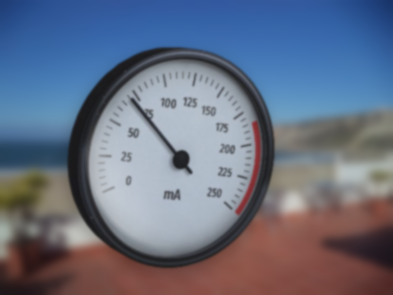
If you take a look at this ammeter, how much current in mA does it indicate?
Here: 70 mA
